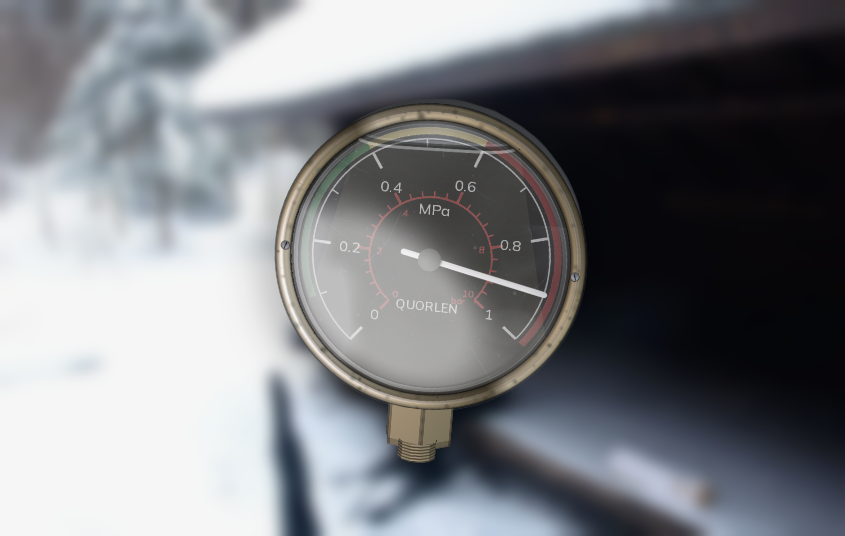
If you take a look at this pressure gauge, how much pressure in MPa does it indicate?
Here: 0.9 MPa
